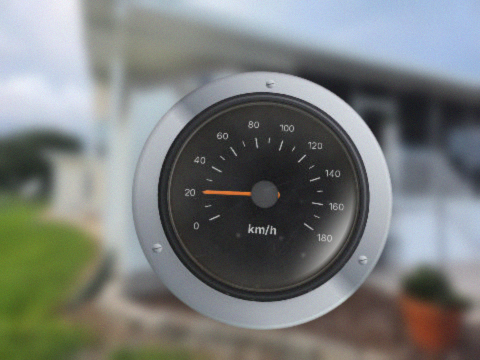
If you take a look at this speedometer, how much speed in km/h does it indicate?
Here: 20 km/h
